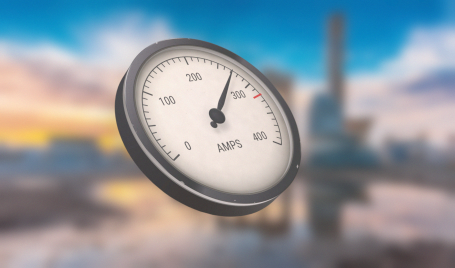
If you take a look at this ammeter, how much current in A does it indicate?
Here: 270 A
